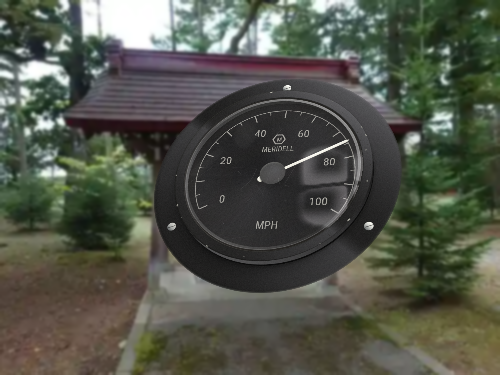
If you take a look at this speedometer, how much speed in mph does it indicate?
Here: 75 mph
